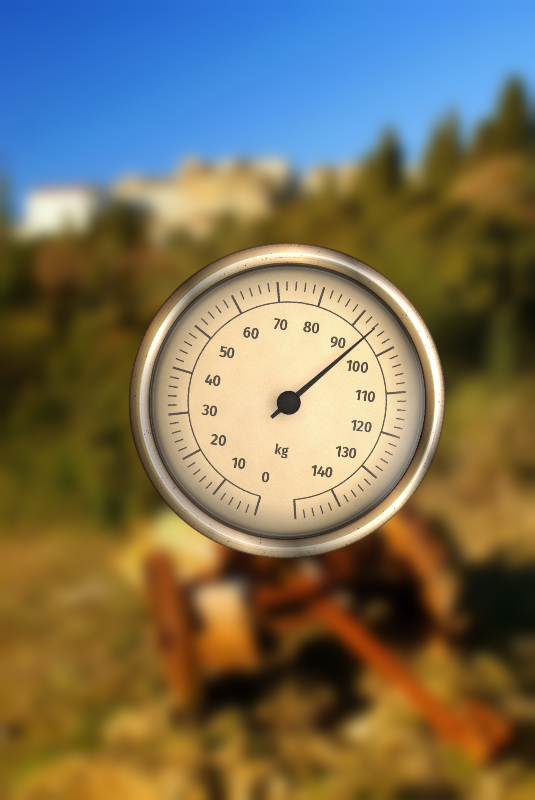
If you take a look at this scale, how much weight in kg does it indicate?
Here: 94 kg
